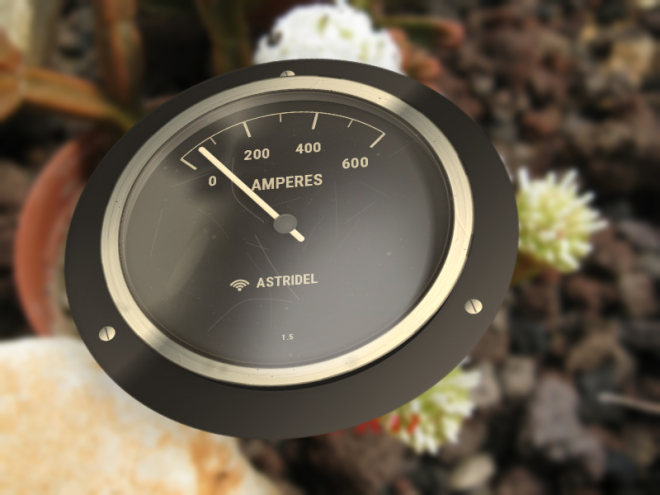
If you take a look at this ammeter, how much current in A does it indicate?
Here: 50 A
